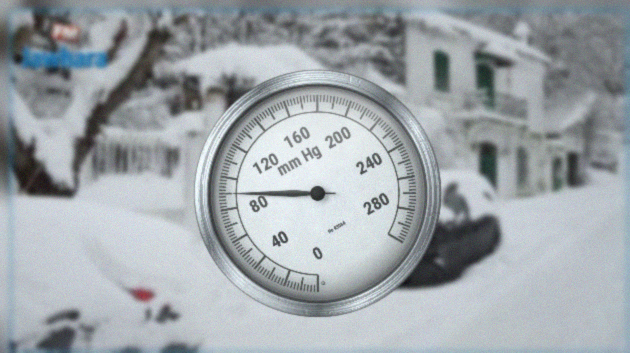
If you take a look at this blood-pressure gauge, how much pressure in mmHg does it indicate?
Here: 90 mmHg
